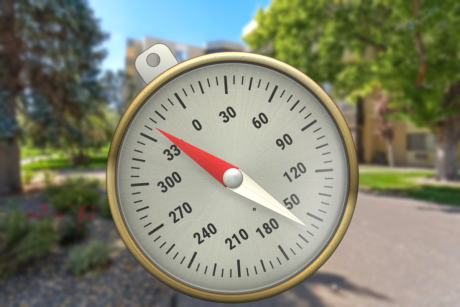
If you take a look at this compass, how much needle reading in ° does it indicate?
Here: 337.5 °
